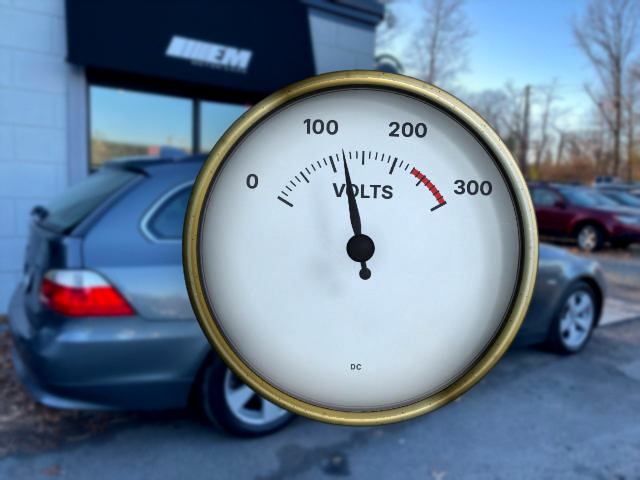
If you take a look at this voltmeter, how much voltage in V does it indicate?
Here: 120 V
